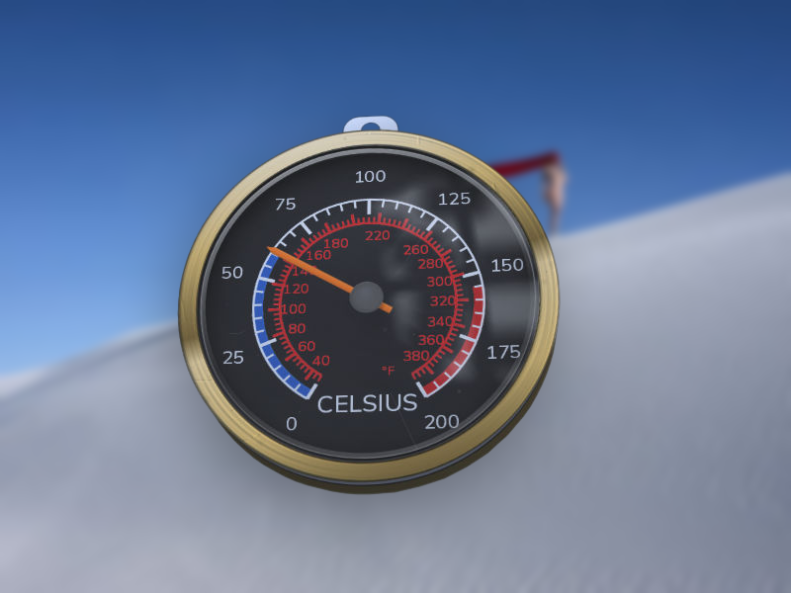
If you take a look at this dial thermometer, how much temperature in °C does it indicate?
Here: 60 °C
